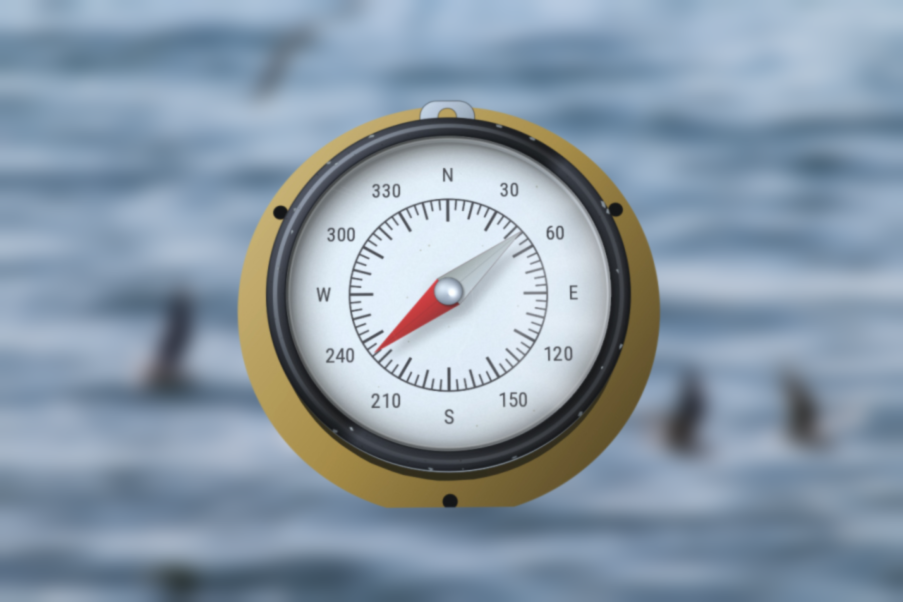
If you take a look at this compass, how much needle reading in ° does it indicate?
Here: 230 °
